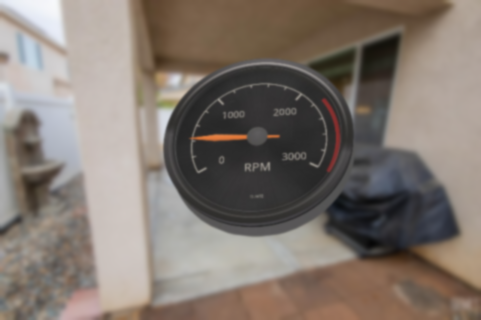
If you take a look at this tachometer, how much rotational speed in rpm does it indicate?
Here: 400 rpm
